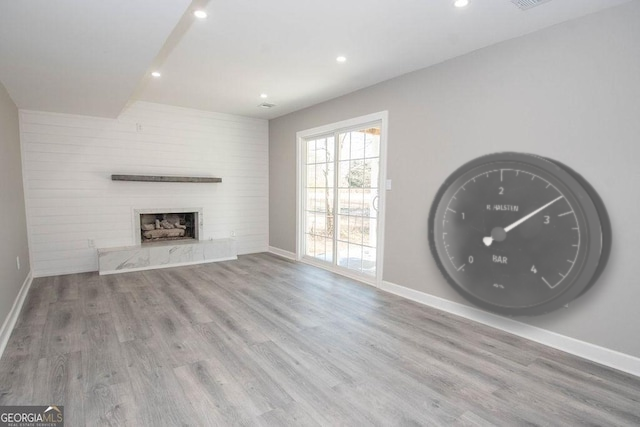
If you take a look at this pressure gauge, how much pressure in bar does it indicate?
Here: 2.8 bar
